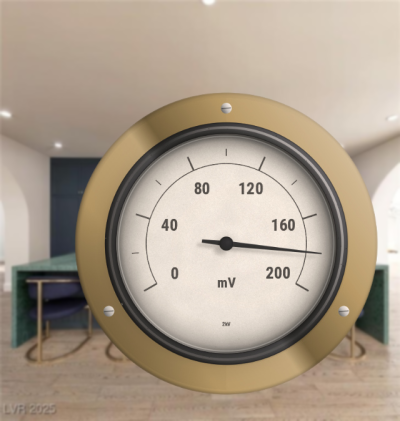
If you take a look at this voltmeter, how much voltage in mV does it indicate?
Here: 180 mV
